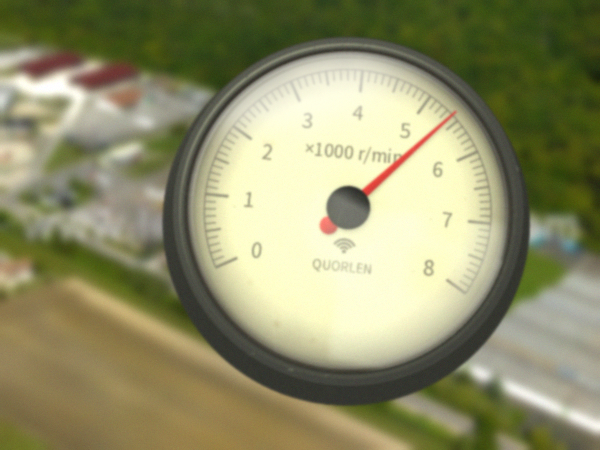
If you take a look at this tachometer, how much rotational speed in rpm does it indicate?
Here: 5400 rpm
